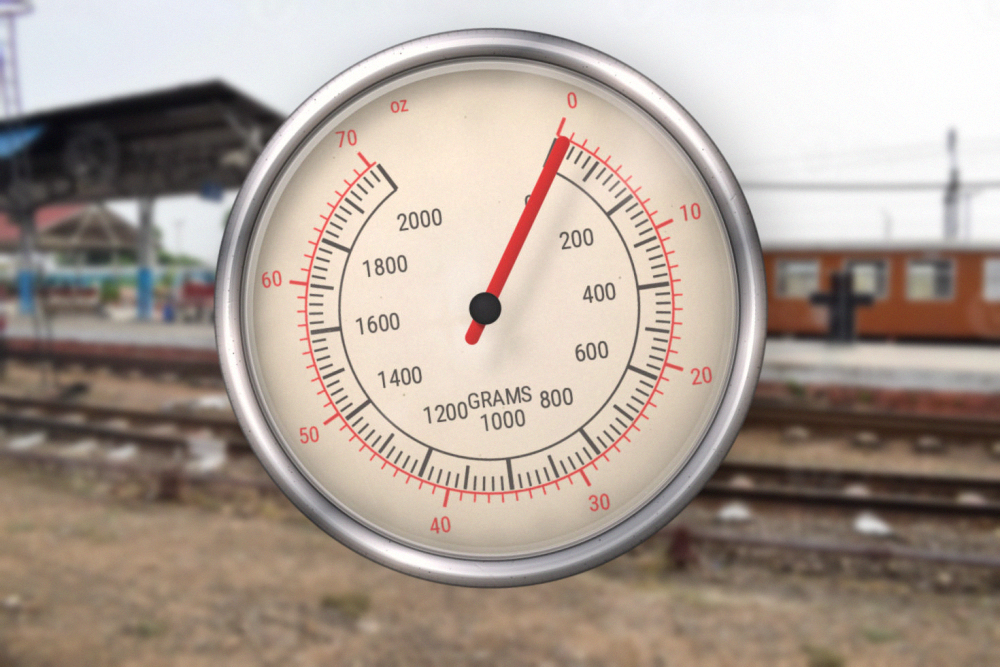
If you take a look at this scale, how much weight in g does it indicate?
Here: 20 g
